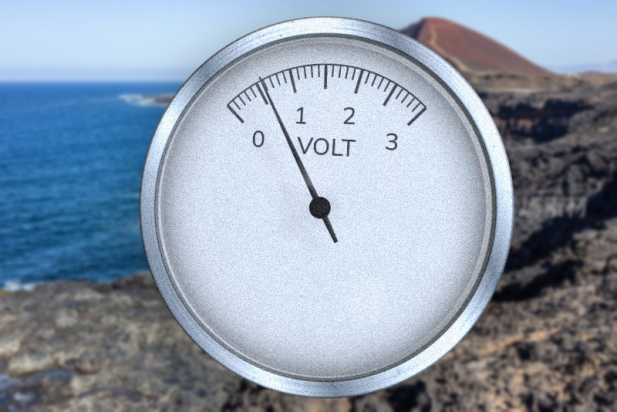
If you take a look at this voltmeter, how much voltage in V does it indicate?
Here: 0.6 V
